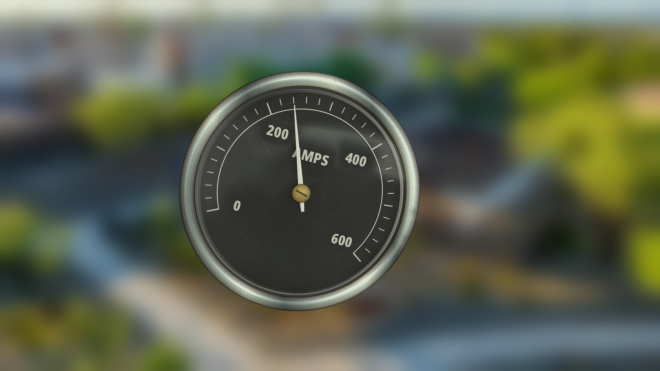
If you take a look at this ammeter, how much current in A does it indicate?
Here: 240 A
